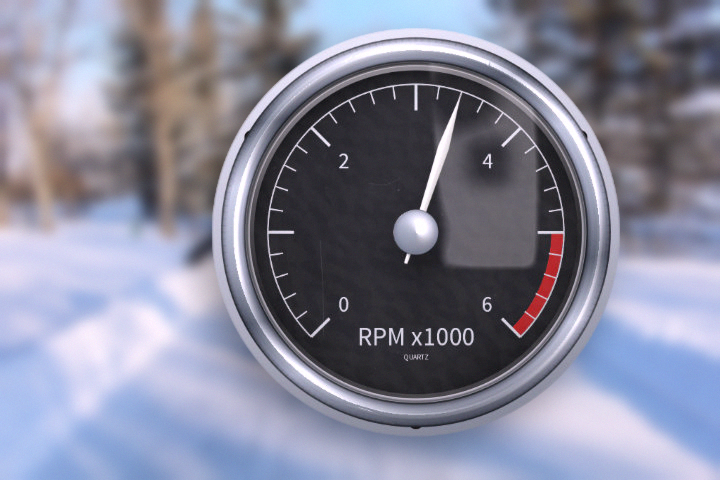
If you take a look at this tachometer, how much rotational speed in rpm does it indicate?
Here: 3400 rpm
